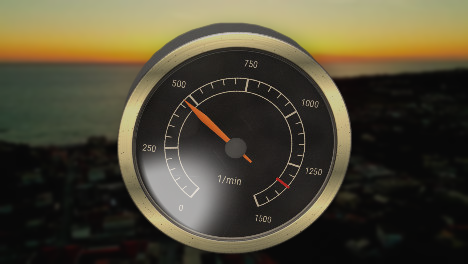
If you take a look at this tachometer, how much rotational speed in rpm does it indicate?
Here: 475 rpm
